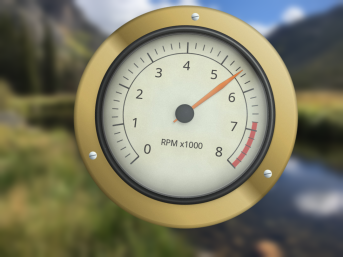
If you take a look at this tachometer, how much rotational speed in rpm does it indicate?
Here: 5500 rpm
